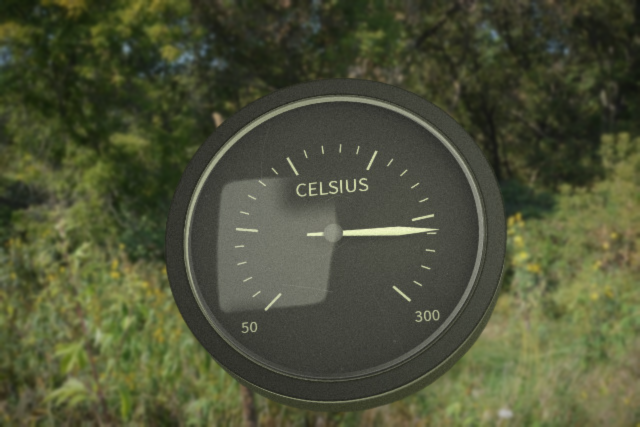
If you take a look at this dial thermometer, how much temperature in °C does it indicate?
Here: 260 °C
